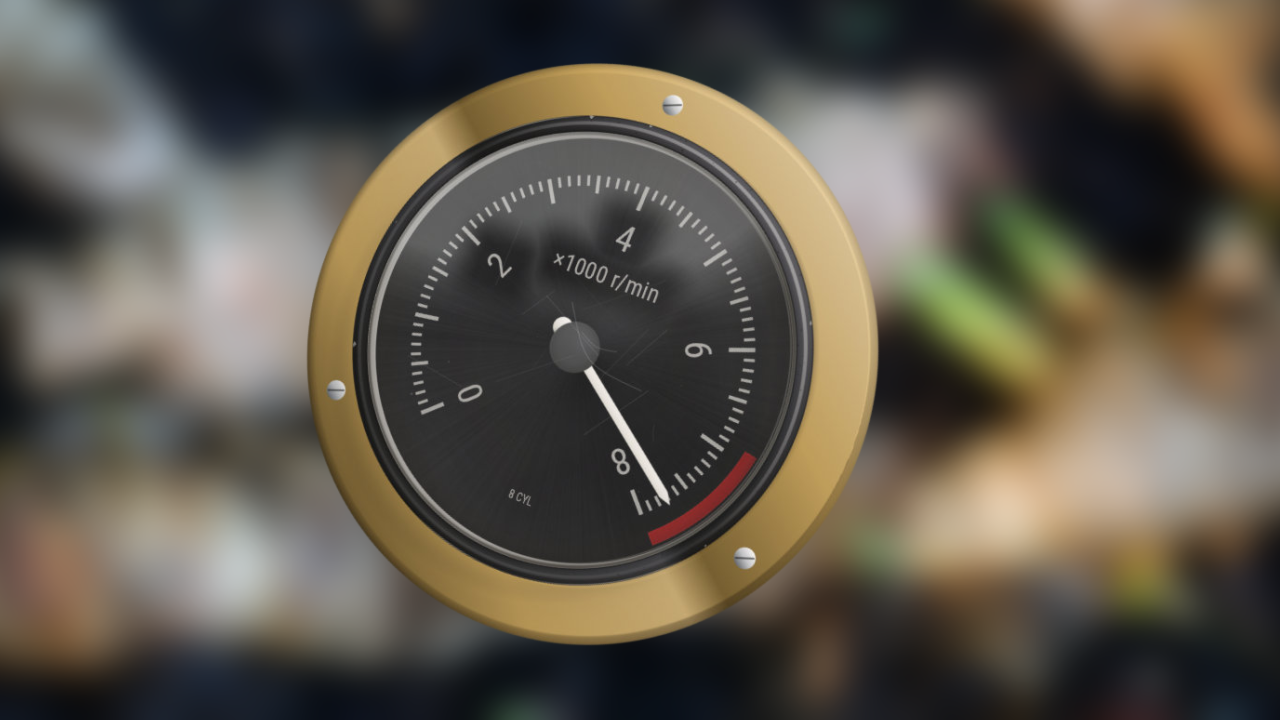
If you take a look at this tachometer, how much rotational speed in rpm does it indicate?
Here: 7700 rpm
